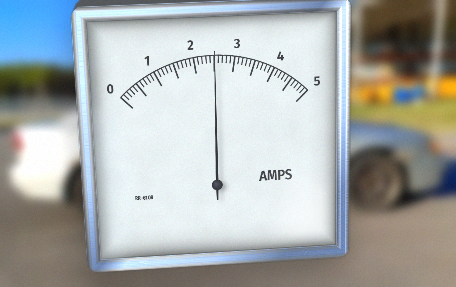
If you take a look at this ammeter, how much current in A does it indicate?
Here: 2.5 A
